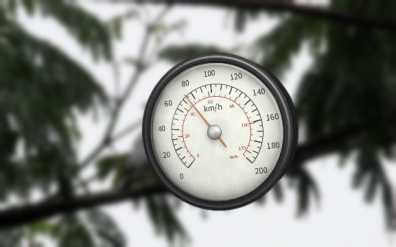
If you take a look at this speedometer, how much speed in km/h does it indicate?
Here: 75 km/h
